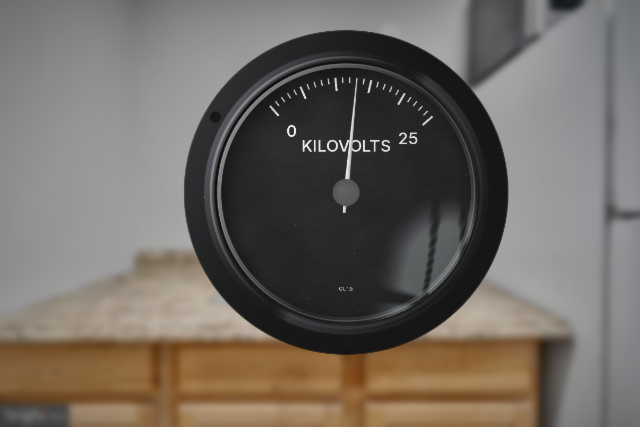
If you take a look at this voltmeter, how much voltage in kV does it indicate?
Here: 13 kV
